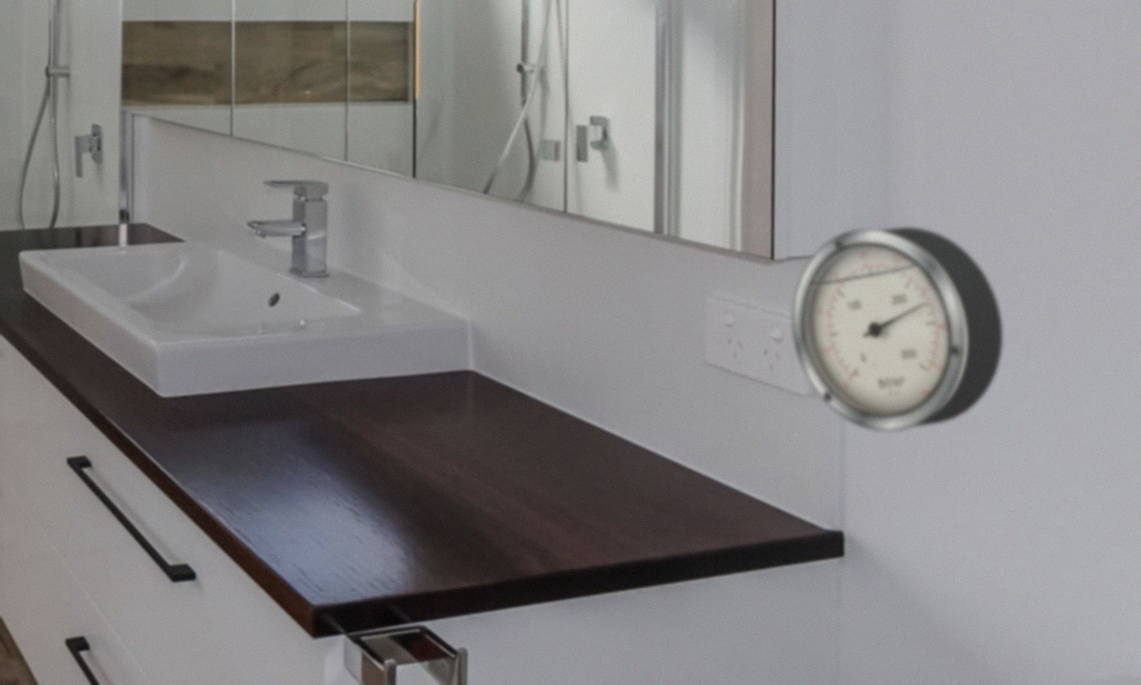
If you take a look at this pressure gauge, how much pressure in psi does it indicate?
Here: 230 psi
